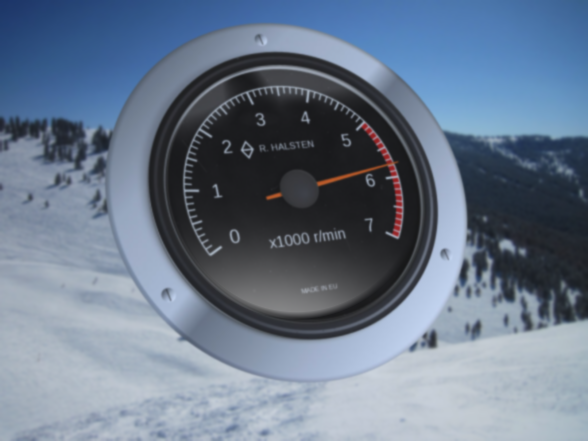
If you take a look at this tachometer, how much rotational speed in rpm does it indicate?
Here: 5800 rpm
